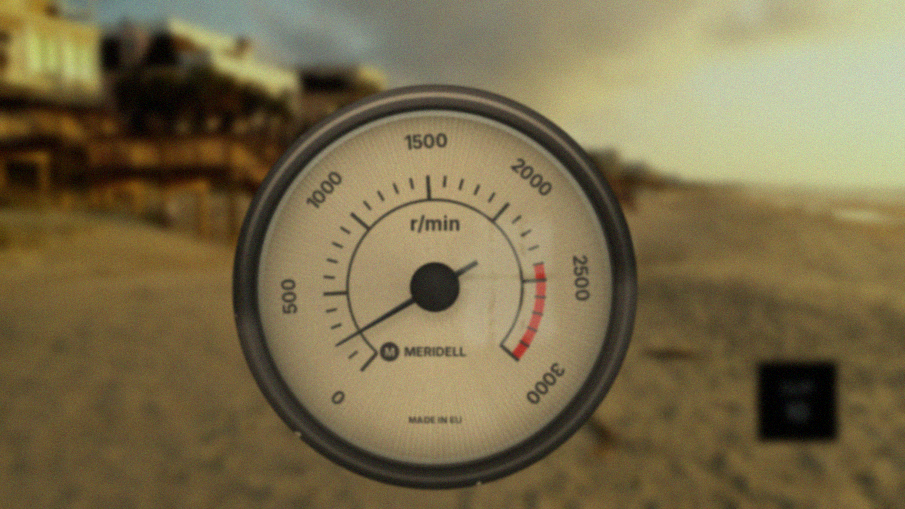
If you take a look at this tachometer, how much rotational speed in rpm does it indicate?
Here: 200 rpm
